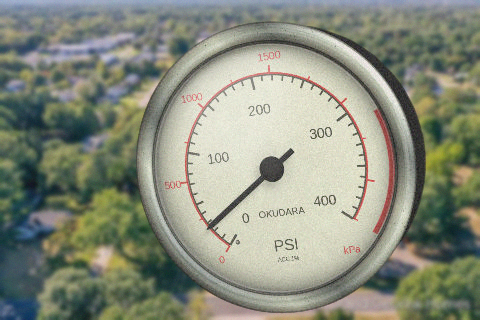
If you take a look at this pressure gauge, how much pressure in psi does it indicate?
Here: 25 psi
